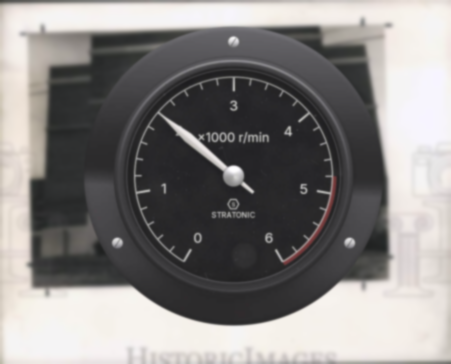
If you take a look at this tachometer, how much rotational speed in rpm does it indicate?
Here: 2000 rpm
